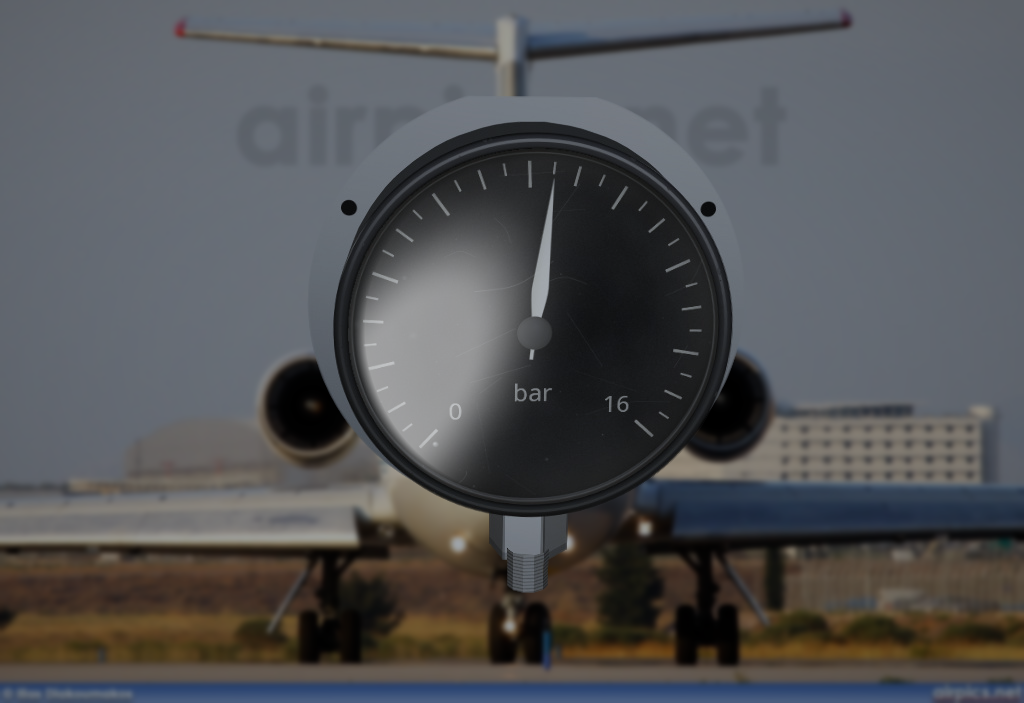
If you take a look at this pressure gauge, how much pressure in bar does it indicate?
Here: 8.5 bar
